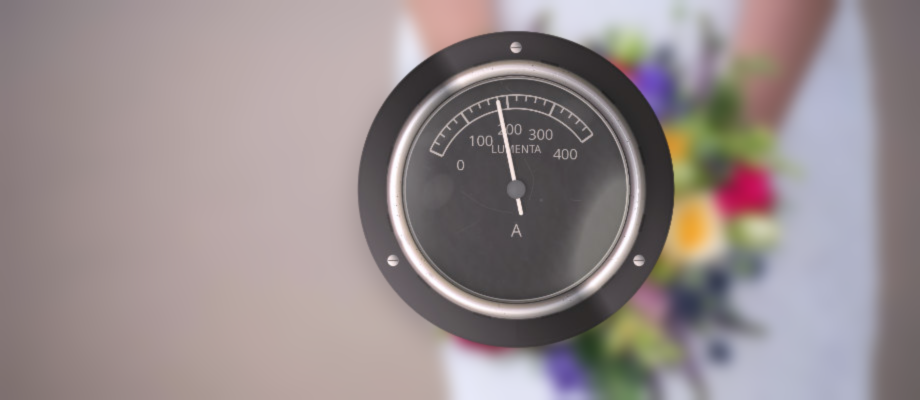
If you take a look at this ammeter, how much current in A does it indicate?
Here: 180 A
